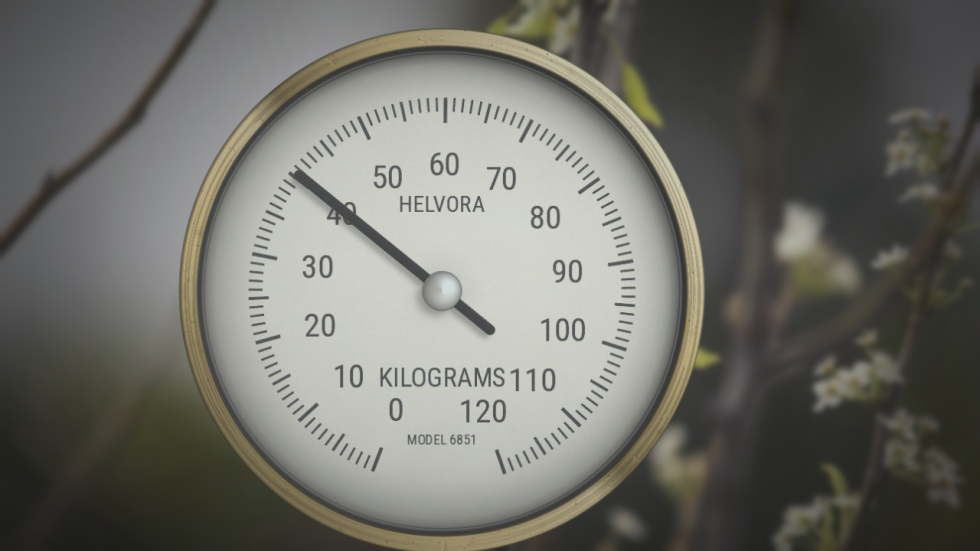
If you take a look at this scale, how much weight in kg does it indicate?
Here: 40.5 kg
